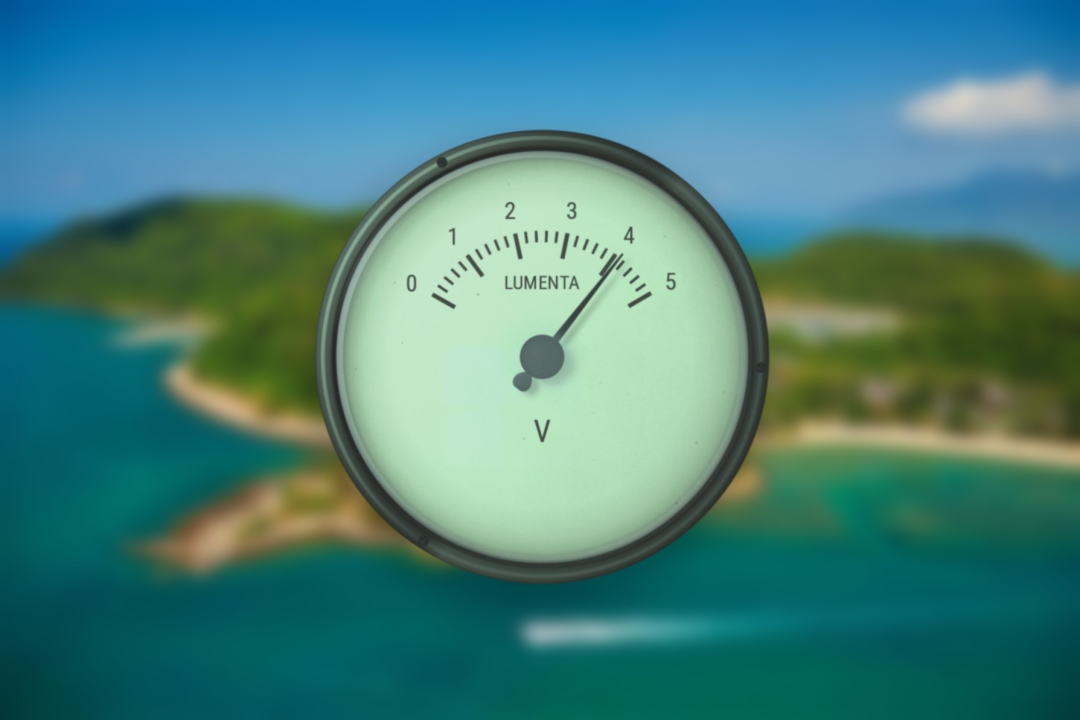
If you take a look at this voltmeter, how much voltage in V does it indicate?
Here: 4.1 V
